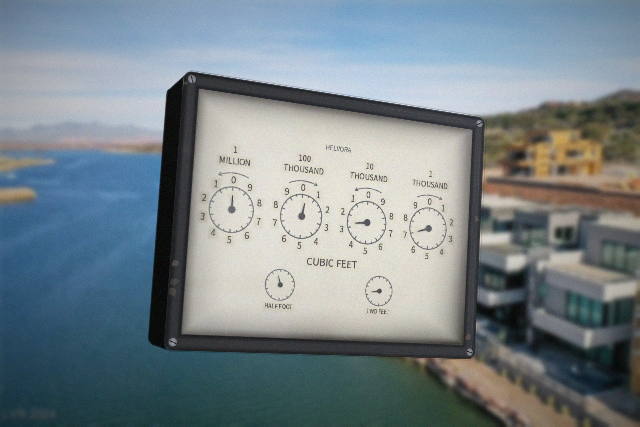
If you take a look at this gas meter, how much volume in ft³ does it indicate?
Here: 2700 ft³
